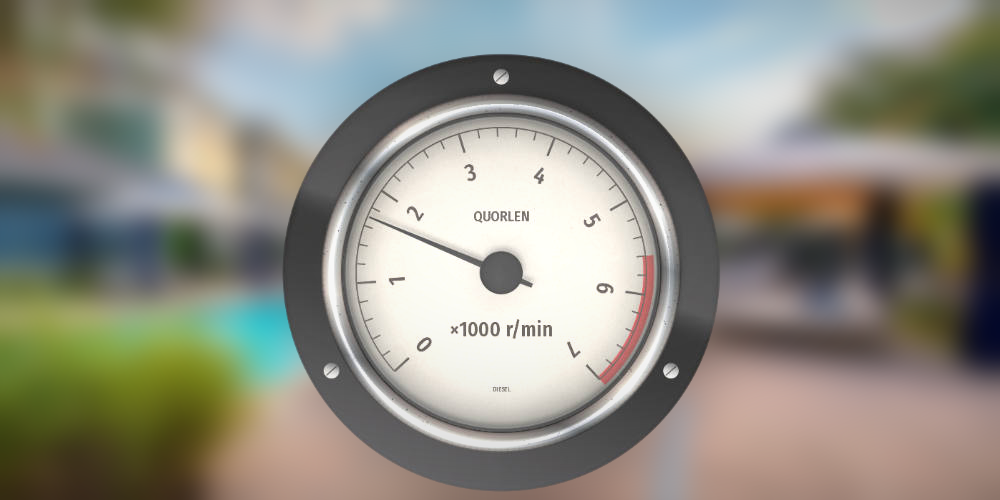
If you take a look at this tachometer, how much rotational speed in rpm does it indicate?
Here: 1700 rpm
